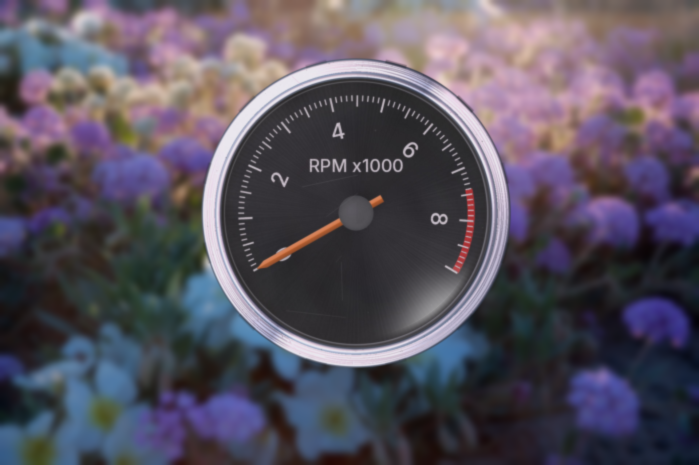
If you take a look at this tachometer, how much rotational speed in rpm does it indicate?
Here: 0 rpm
